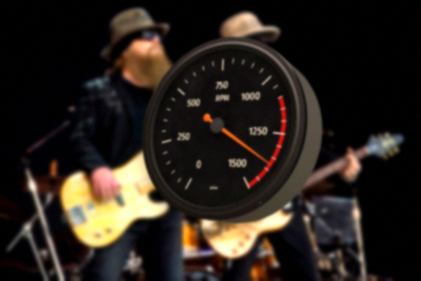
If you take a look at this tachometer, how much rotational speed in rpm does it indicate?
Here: 1375 rpm
